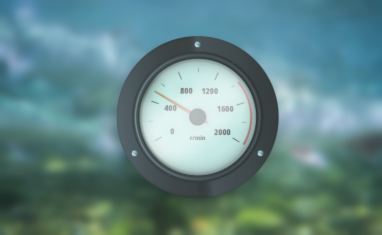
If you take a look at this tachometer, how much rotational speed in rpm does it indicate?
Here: 500 rpm
